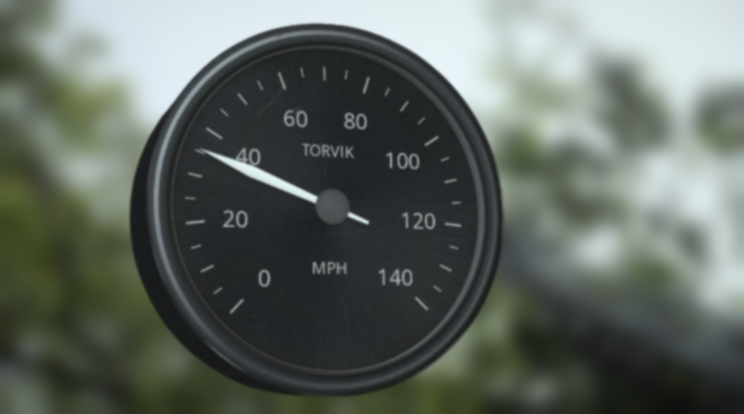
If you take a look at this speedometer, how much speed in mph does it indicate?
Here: 35 mph
